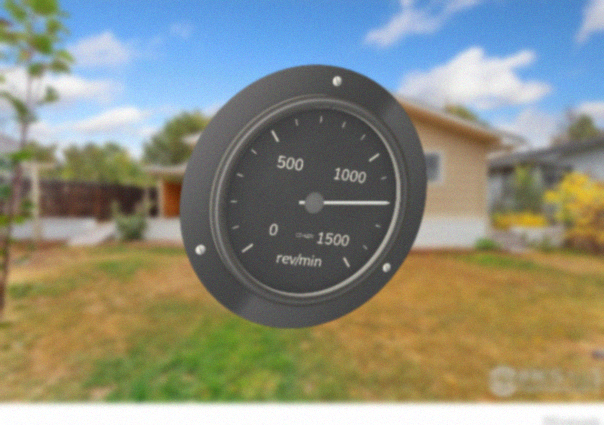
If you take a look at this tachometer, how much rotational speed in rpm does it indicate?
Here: 1200 rpm
